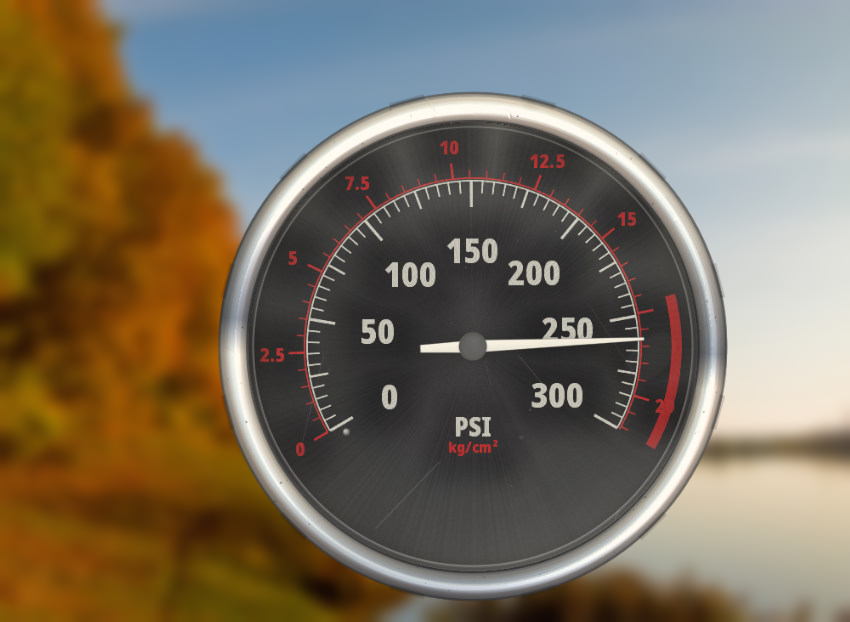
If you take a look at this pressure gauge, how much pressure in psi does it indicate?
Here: 260 psi
